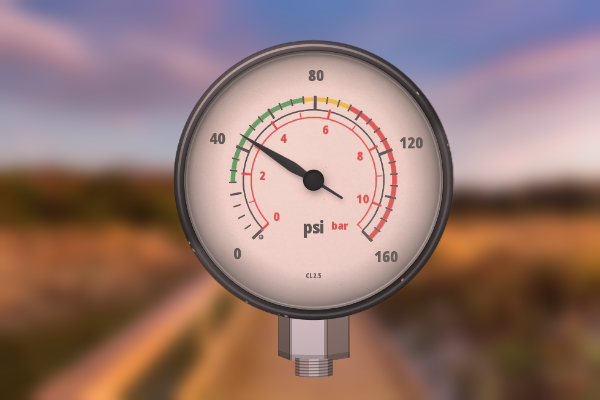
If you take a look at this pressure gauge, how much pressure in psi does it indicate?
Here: 45 psi
